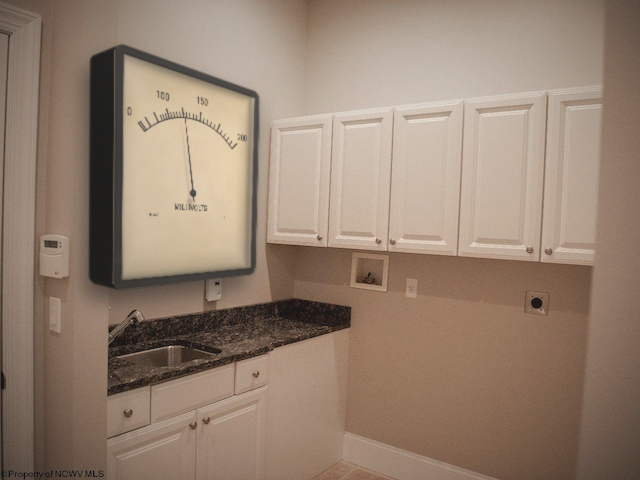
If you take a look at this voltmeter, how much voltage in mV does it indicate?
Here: 125 mV
